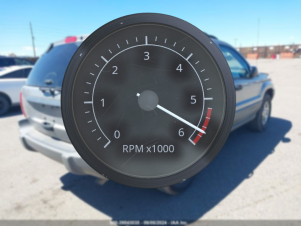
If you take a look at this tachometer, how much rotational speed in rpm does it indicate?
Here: 5700 rpm
